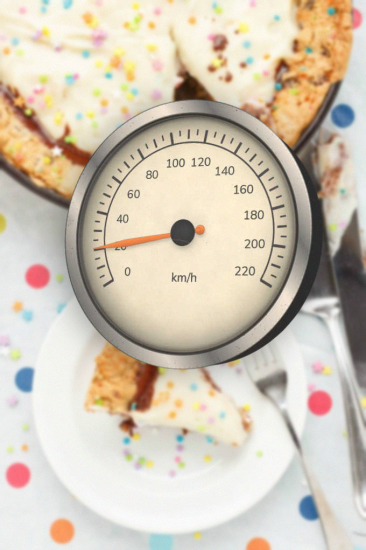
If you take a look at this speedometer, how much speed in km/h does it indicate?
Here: 20 km/h
